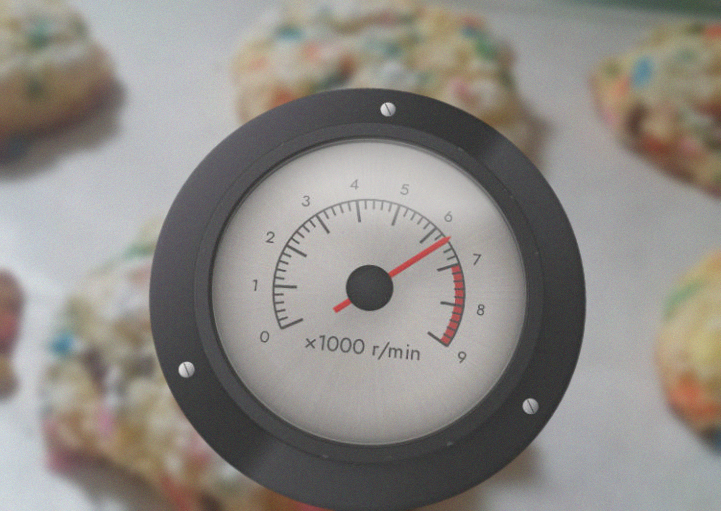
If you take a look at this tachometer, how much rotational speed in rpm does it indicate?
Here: 6400 rpm
